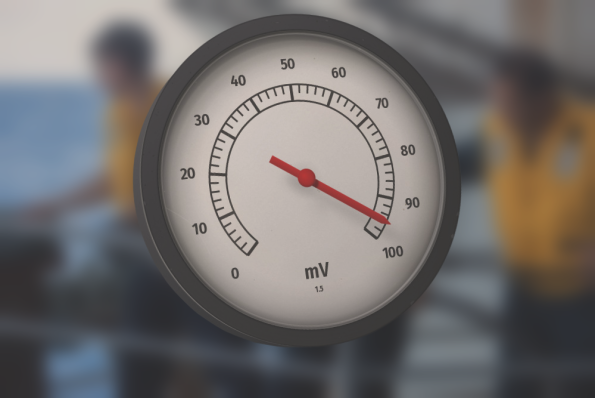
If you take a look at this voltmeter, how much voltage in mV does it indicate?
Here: 96 mV
